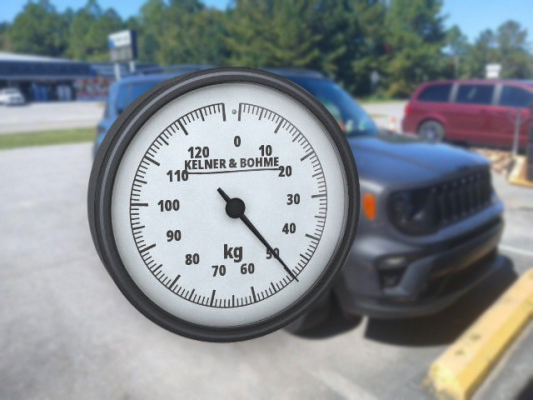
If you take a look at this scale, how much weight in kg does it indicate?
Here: 50 kg
